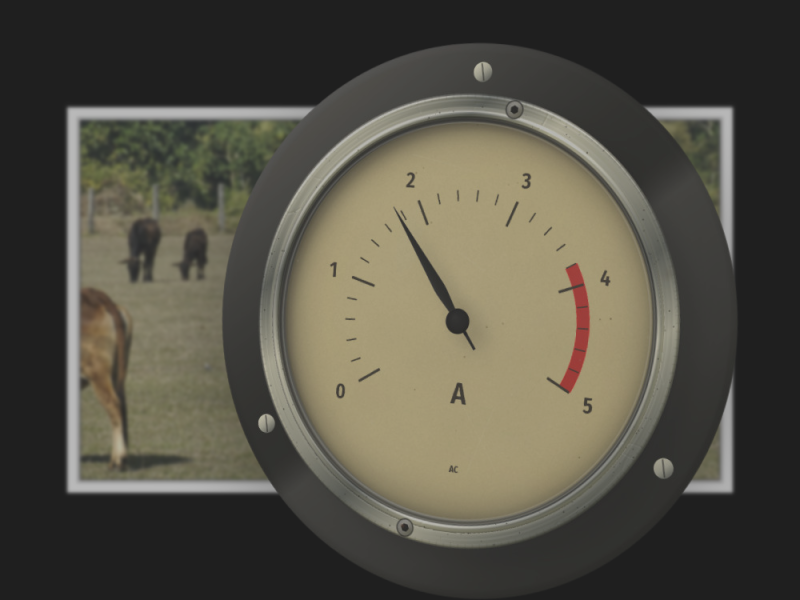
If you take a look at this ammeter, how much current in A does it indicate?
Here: 1.8 A
